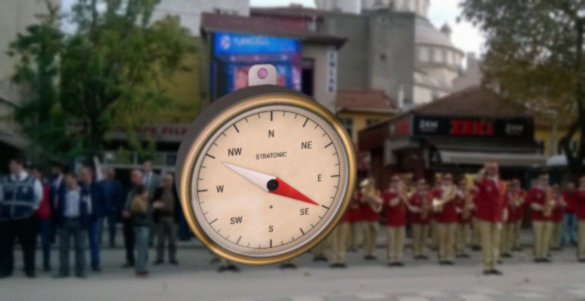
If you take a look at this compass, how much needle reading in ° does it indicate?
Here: 120 °
